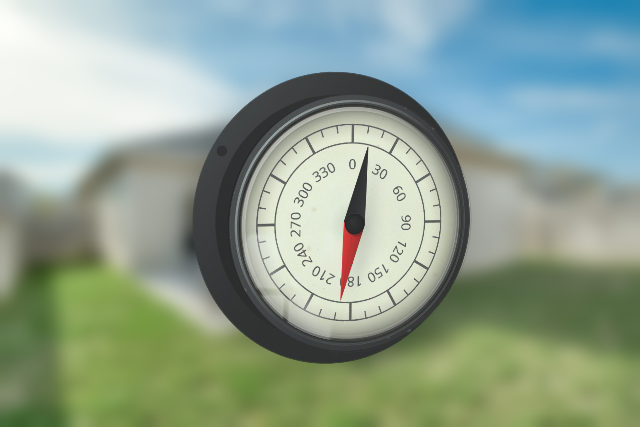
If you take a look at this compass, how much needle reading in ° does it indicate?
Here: 190 °
